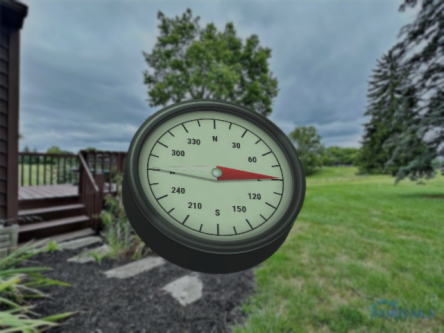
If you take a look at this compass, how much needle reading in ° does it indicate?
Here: 90 °
